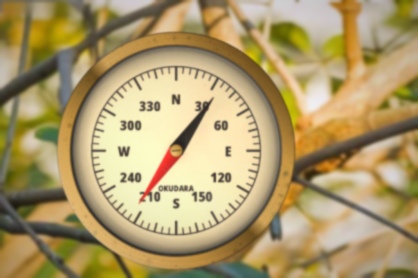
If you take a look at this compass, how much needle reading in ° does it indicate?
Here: 215 °
